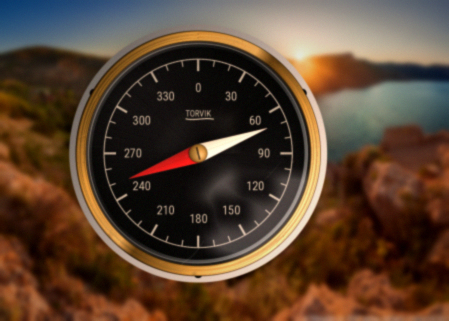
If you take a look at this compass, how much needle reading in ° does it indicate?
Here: 250 °
